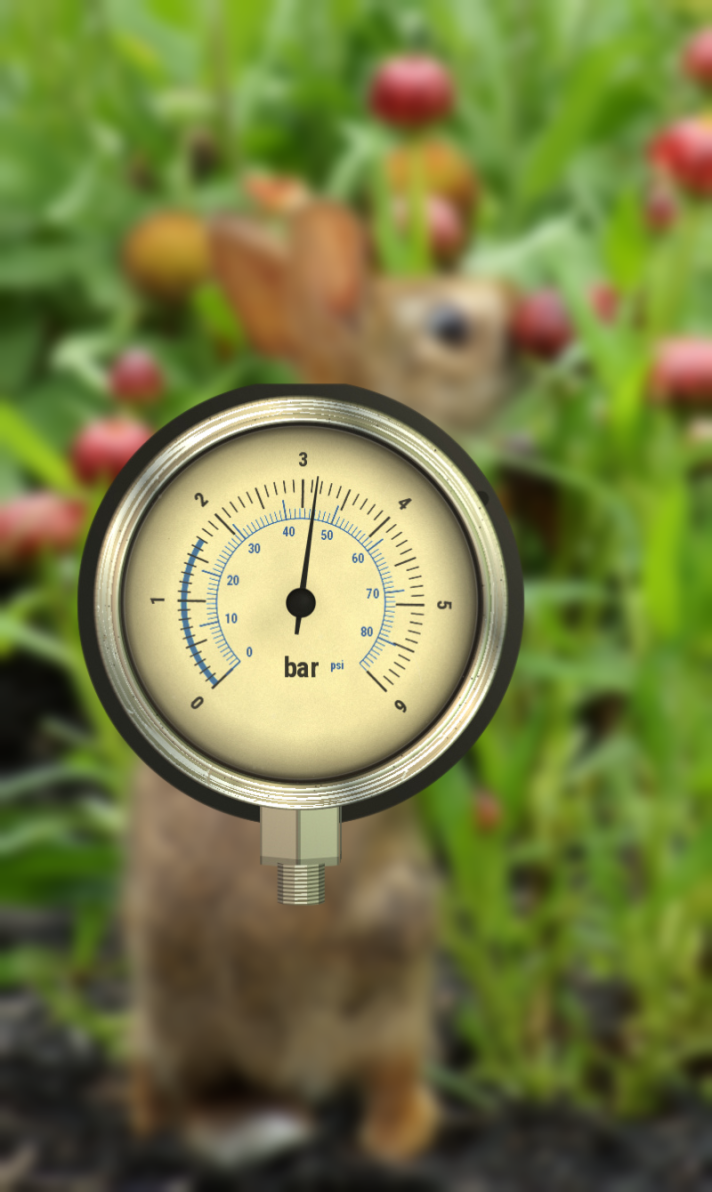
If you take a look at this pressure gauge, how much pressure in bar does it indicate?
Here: 3.15 bar
